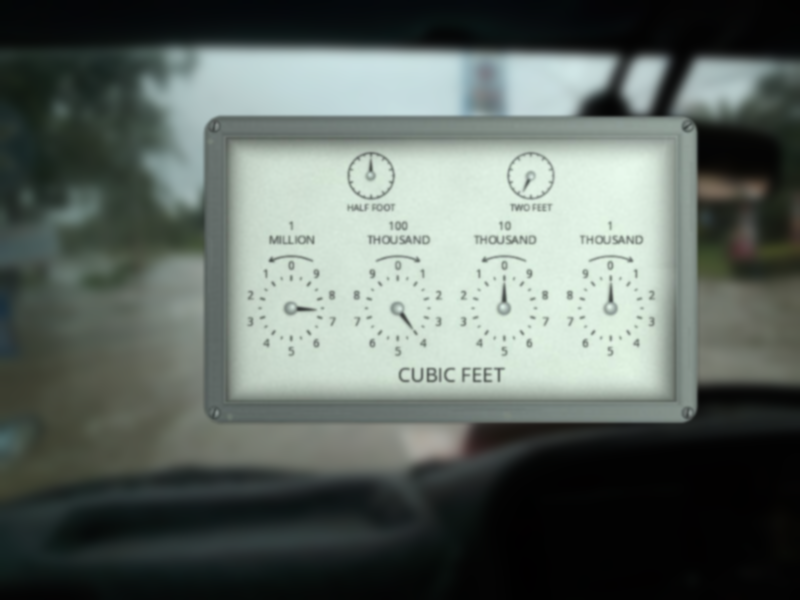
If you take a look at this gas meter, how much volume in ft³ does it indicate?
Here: 740000 ft³
